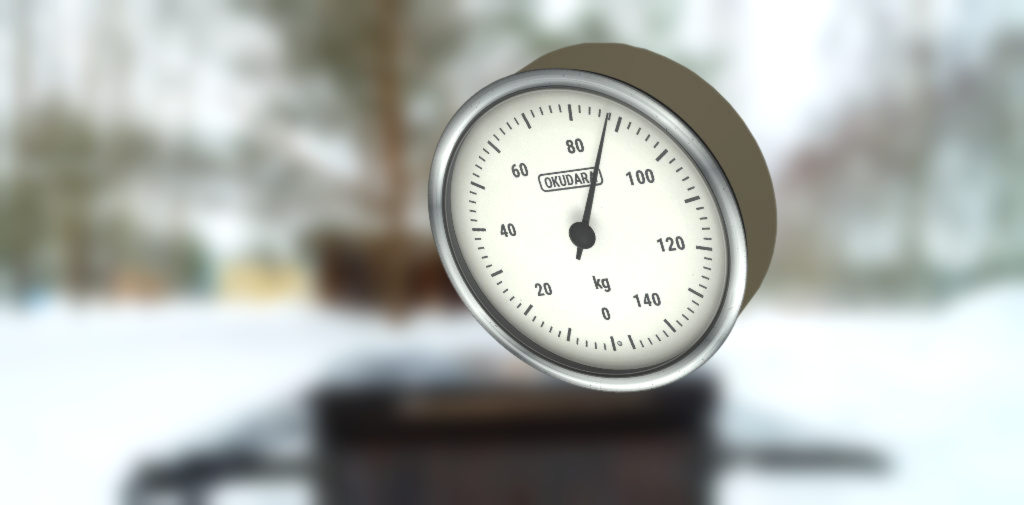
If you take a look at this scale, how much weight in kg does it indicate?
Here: 88 kg
